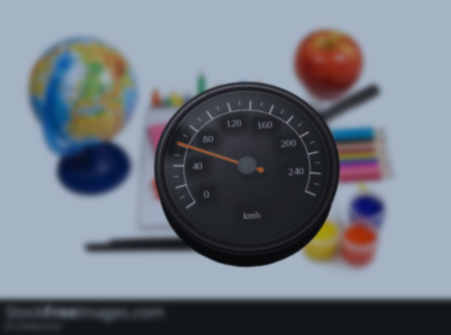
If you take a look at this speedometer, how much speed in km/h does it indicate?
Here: 60 km/h
